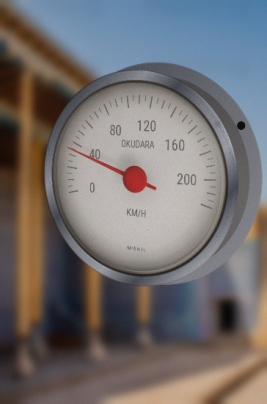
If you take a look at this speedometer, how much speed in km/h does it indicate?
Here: 35 km/h
